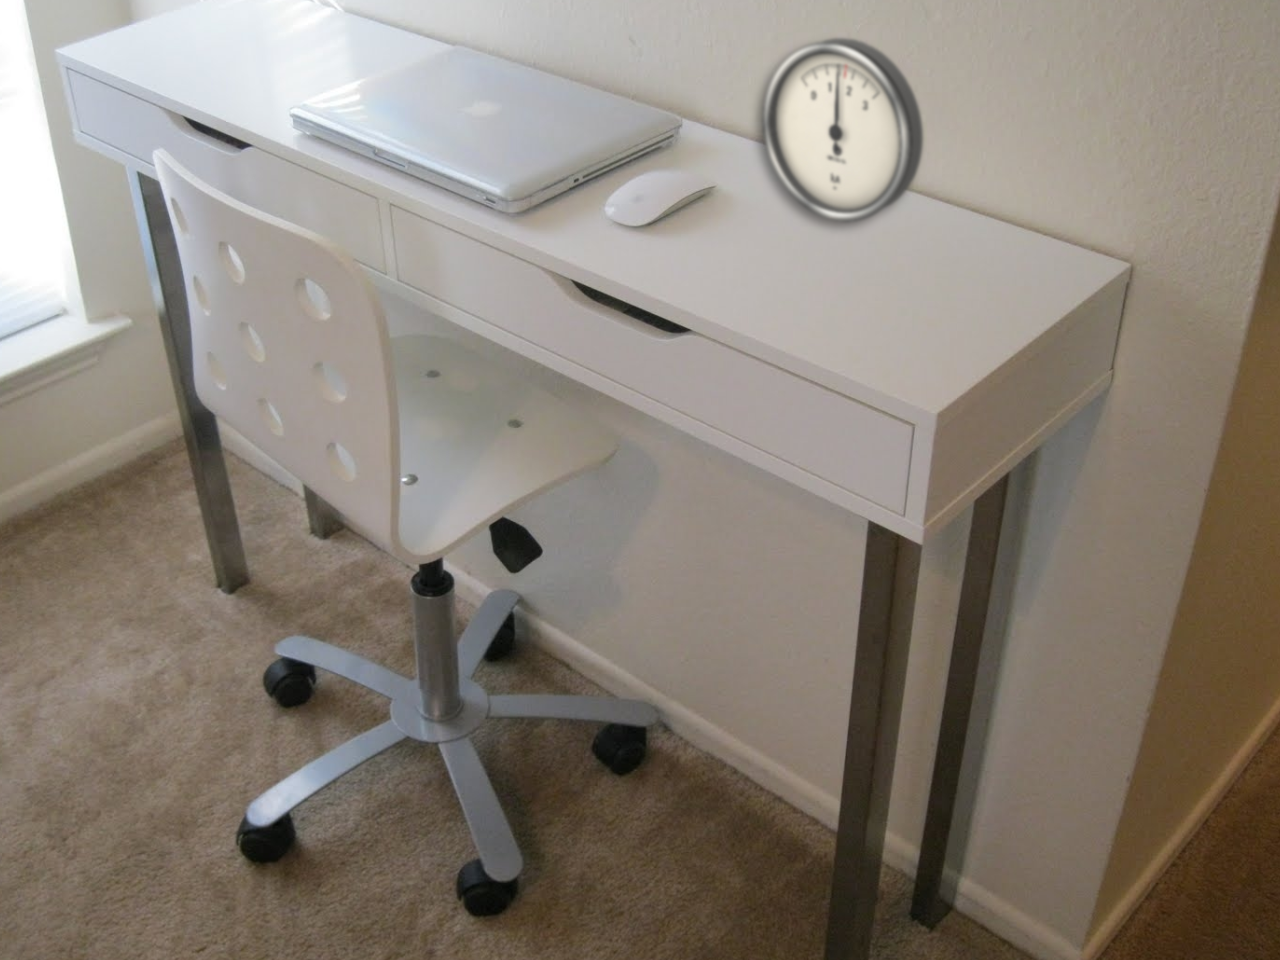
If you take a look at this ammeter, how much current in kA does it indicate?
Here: 1.5 kA
